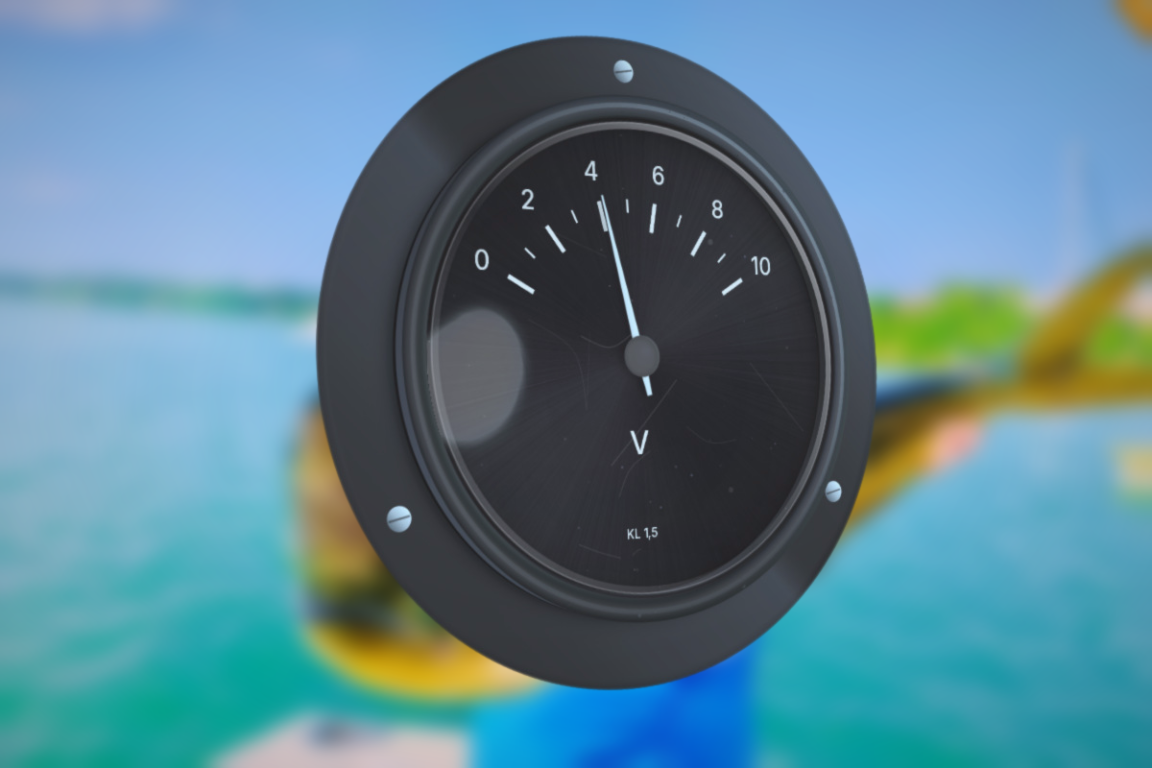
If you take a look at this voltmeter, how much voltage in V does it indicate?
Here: 4 V
